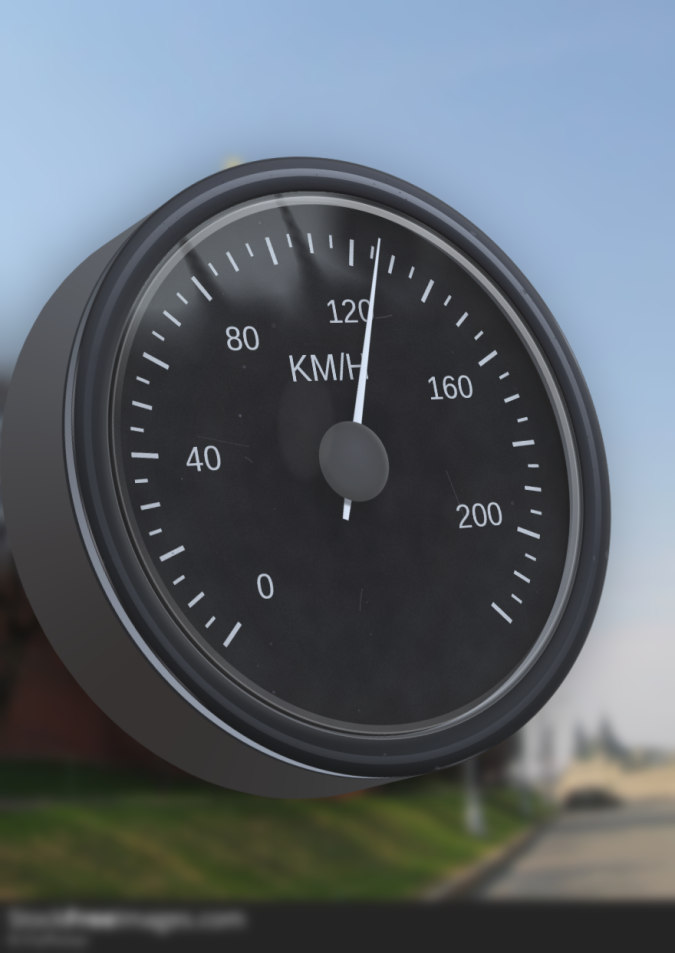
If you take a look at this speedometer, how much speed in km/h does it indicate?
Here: 125 km/h
